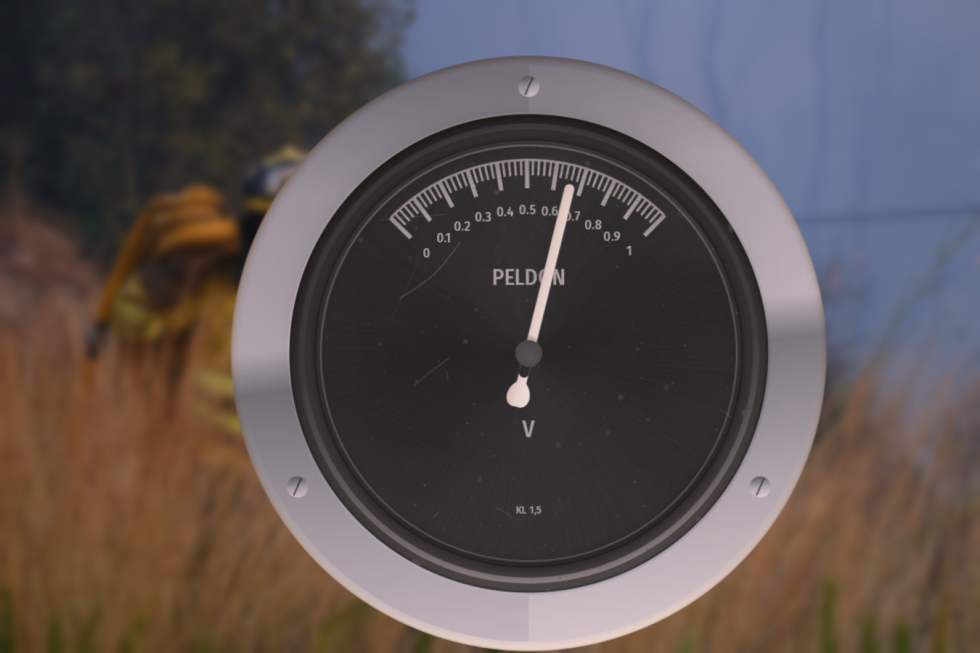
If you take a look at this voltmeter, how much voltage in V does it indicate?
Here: 0.66 V
